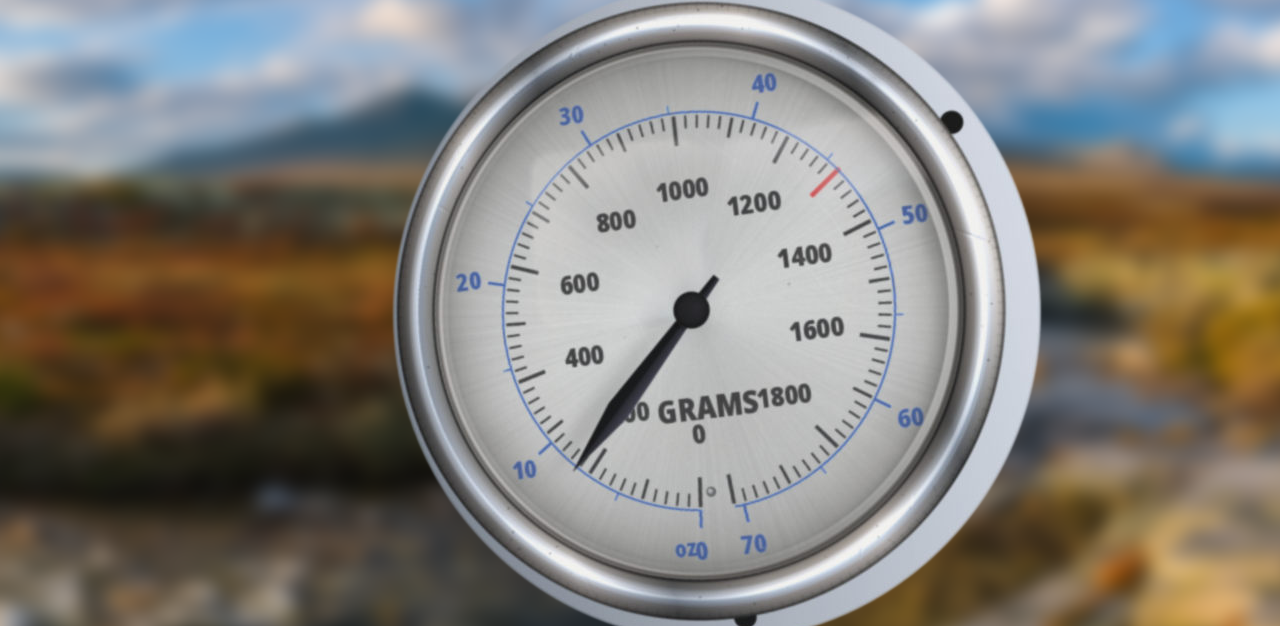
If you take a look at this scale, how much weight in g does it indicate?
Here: 220 g
